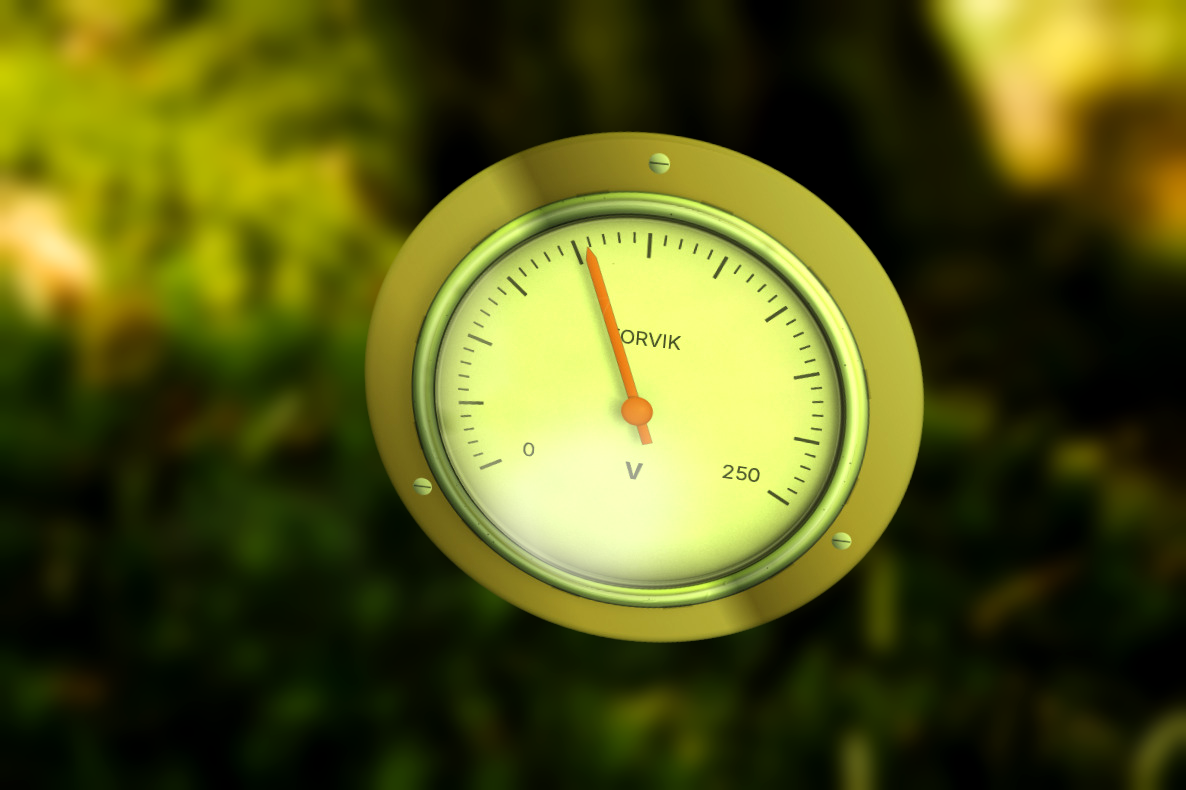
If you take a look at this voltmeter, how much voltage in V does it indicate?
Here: 105 V
